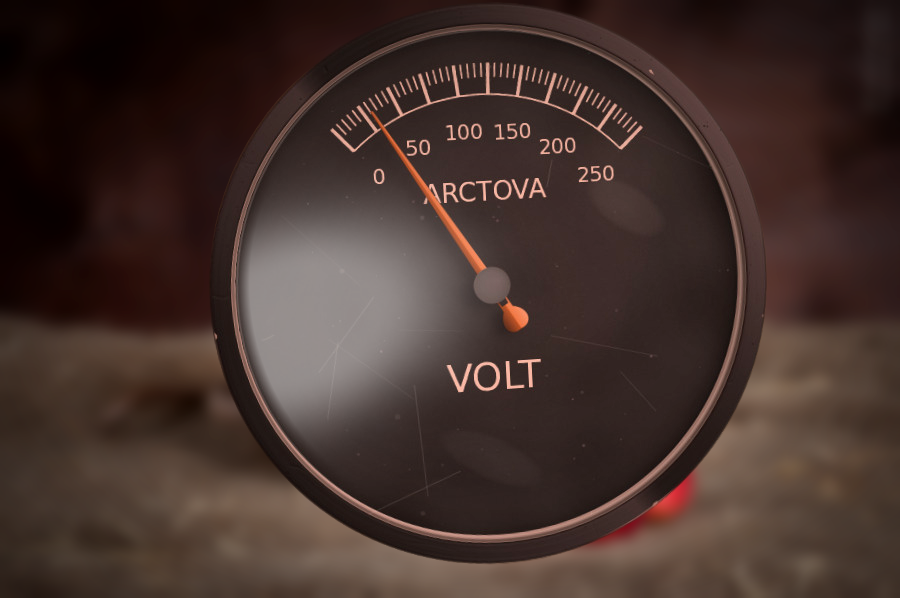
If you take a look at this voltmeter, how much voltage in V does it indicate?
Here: 30 V
